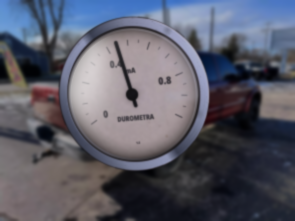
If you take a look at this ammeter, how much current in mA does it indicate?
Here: 0.45 mA
